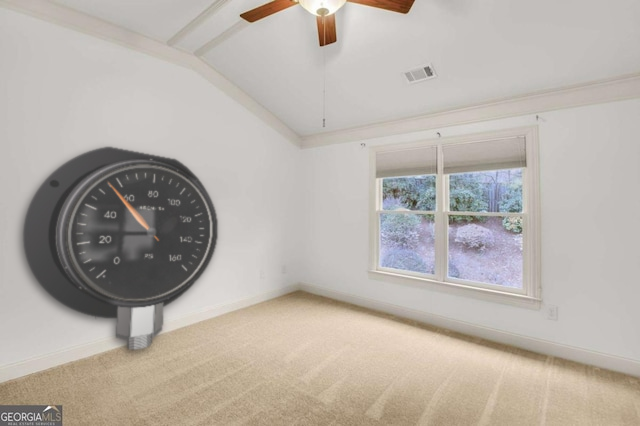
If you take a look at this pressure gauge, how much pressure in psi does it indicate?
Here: 55 psi
